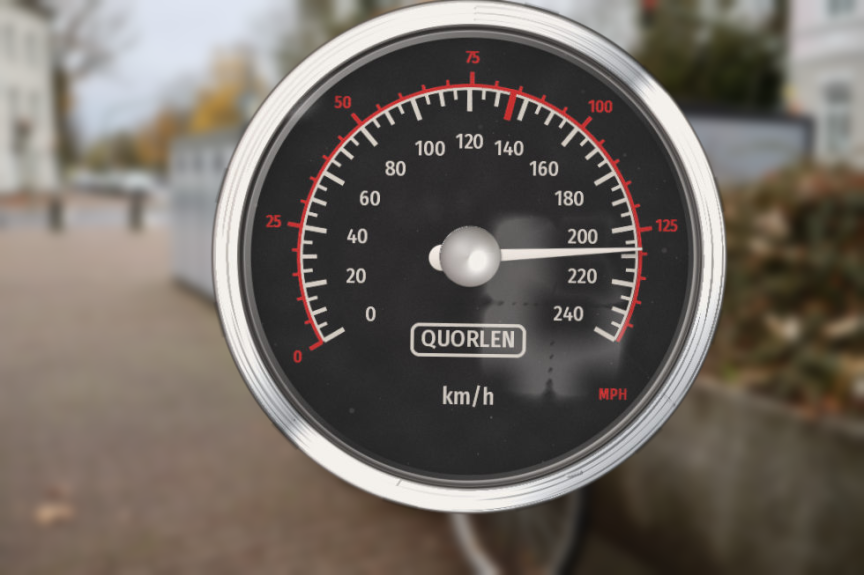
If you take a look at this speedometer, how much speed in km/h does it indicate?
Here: 207.5 km/h
